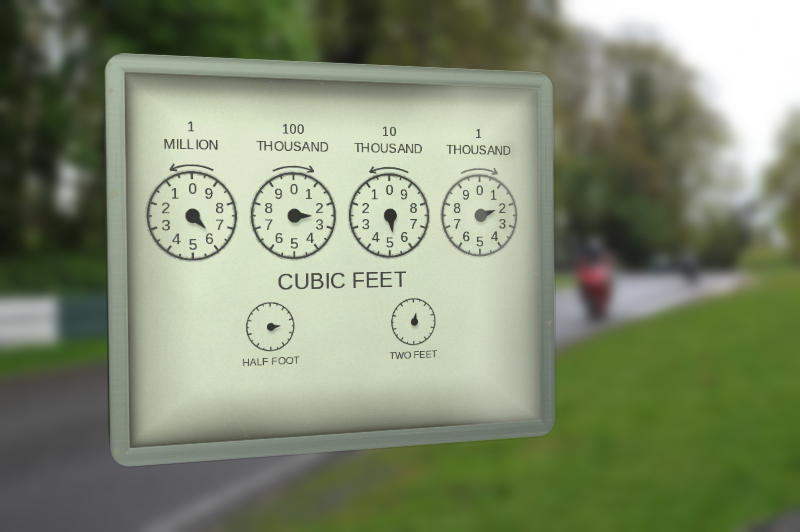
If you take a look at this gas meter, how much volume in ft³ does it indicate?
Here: 625200 ft³
